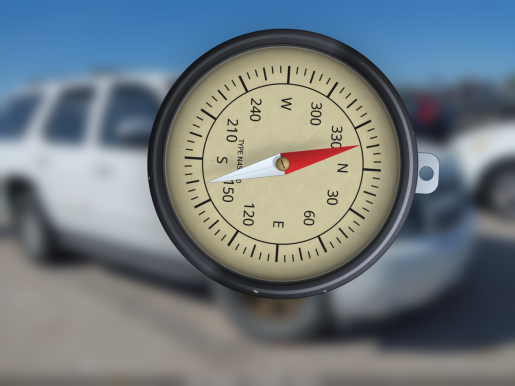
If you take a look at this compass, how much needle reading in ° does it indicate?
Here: 342.5 °
